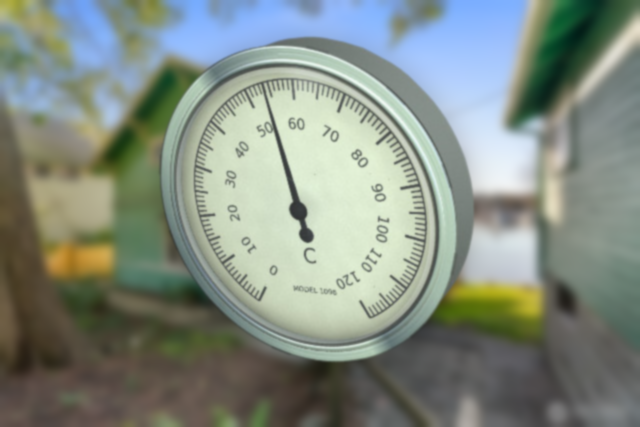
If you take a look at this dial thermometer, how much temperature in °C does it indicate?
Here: 55 °C
